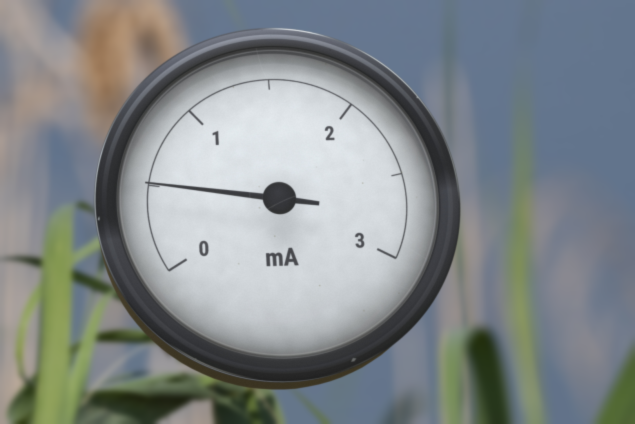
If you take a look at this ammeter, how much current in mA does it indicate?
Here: 0.5 mA
